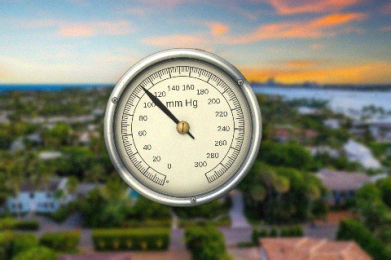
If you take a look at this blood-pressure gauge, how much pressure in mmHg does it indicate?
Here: 110 mmHg
